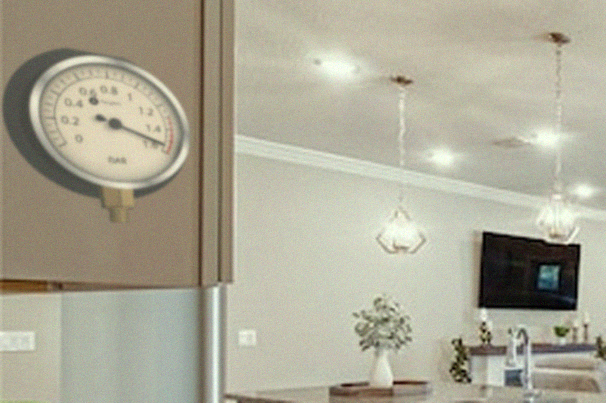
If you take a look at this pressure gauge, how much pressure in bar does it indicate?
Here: 1.55 bar
